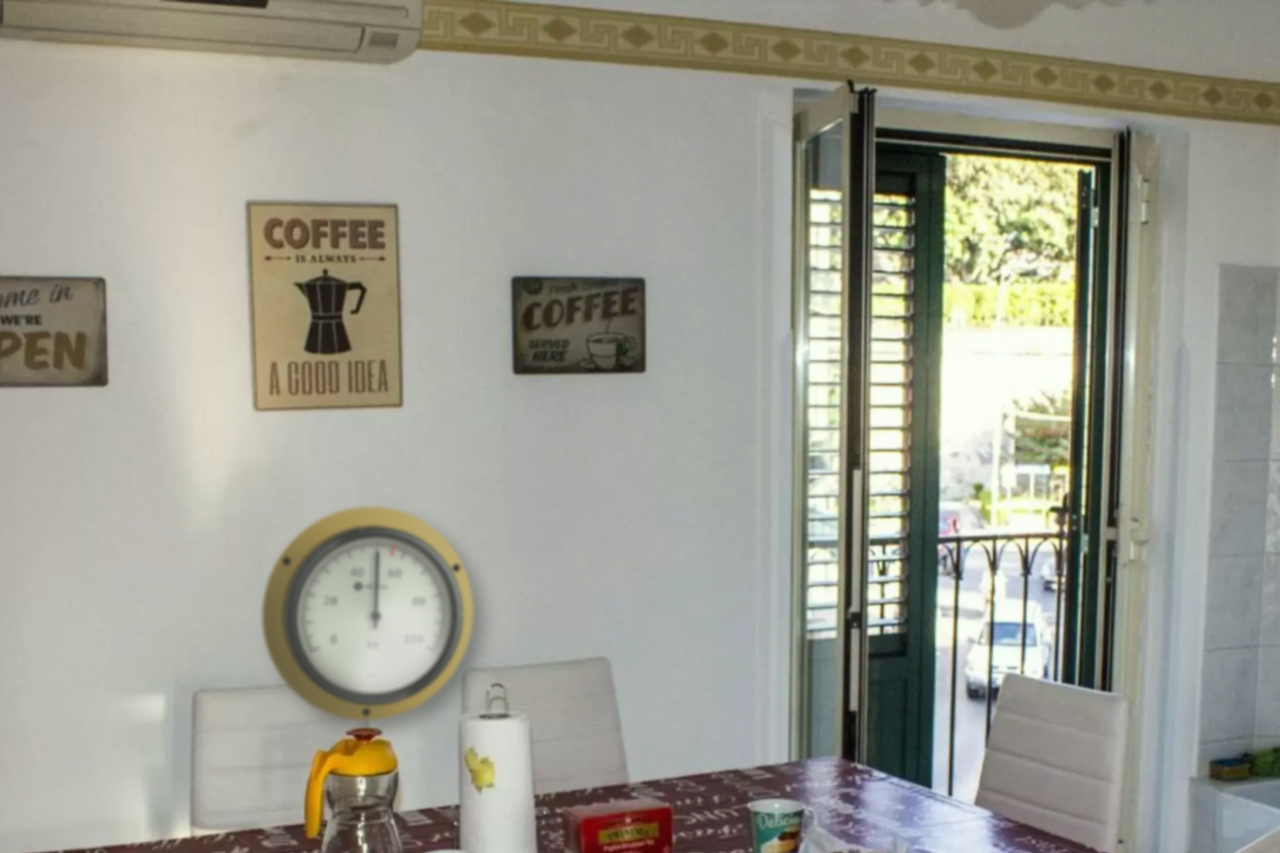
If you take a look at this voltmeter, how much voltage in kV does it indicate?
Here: 50 kV
